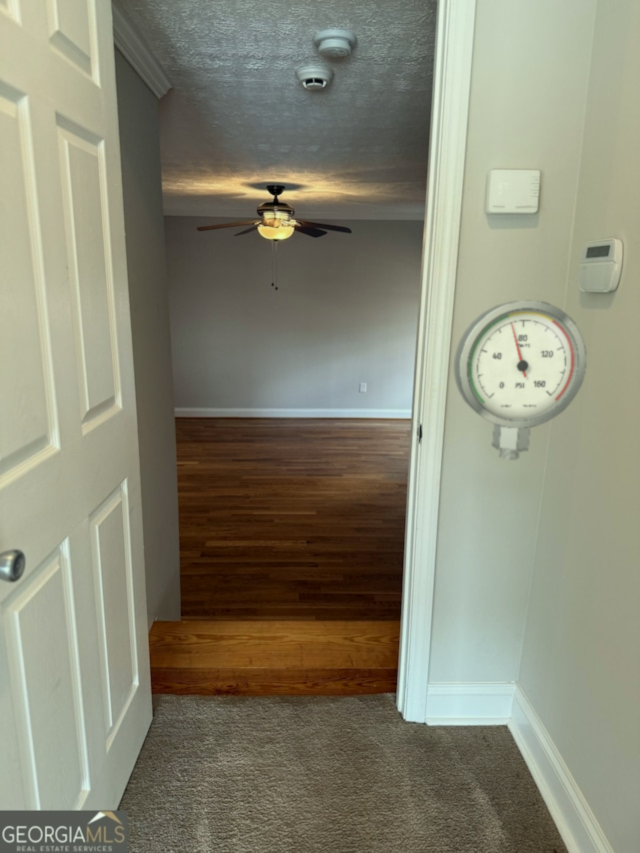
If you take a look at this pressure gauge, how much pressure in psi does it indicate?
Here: 70 psi
